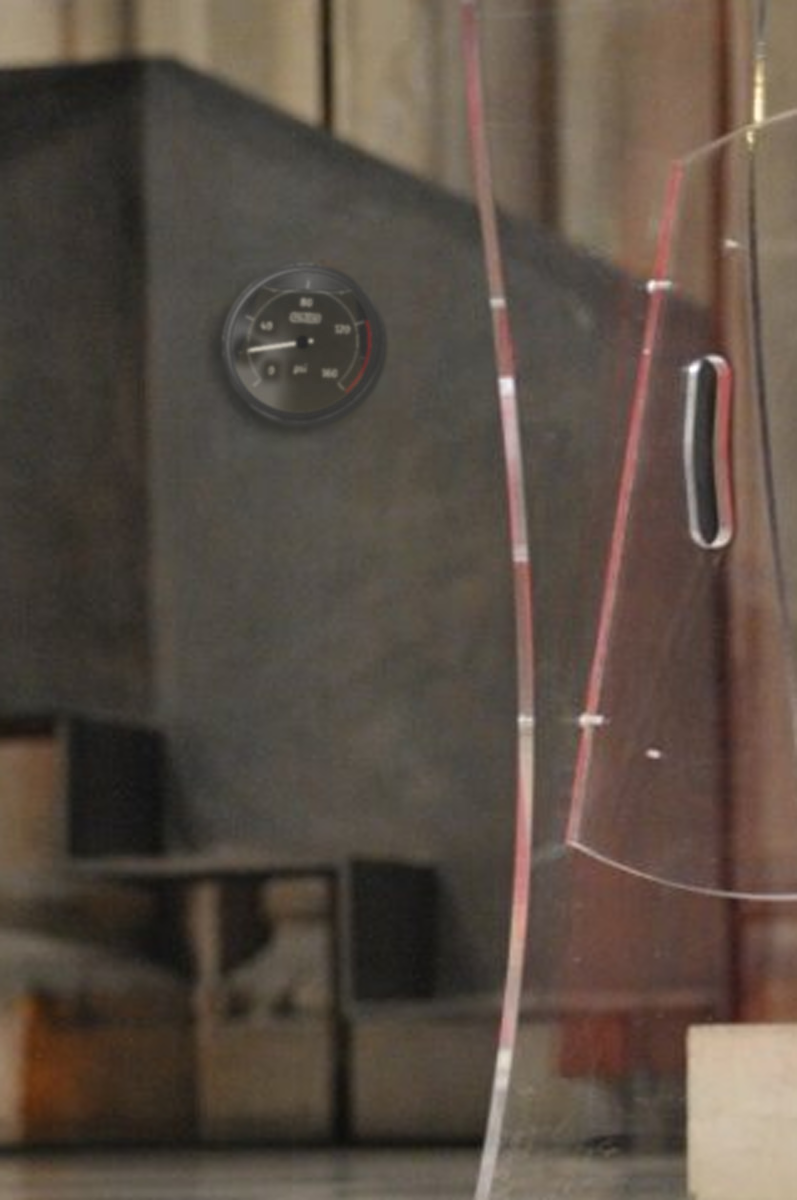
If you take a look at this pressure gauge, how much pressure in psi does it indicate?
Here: 20 psi
